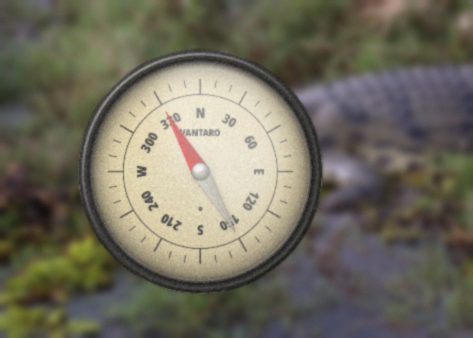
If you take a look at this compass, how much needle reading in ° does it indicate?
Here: 330 °
